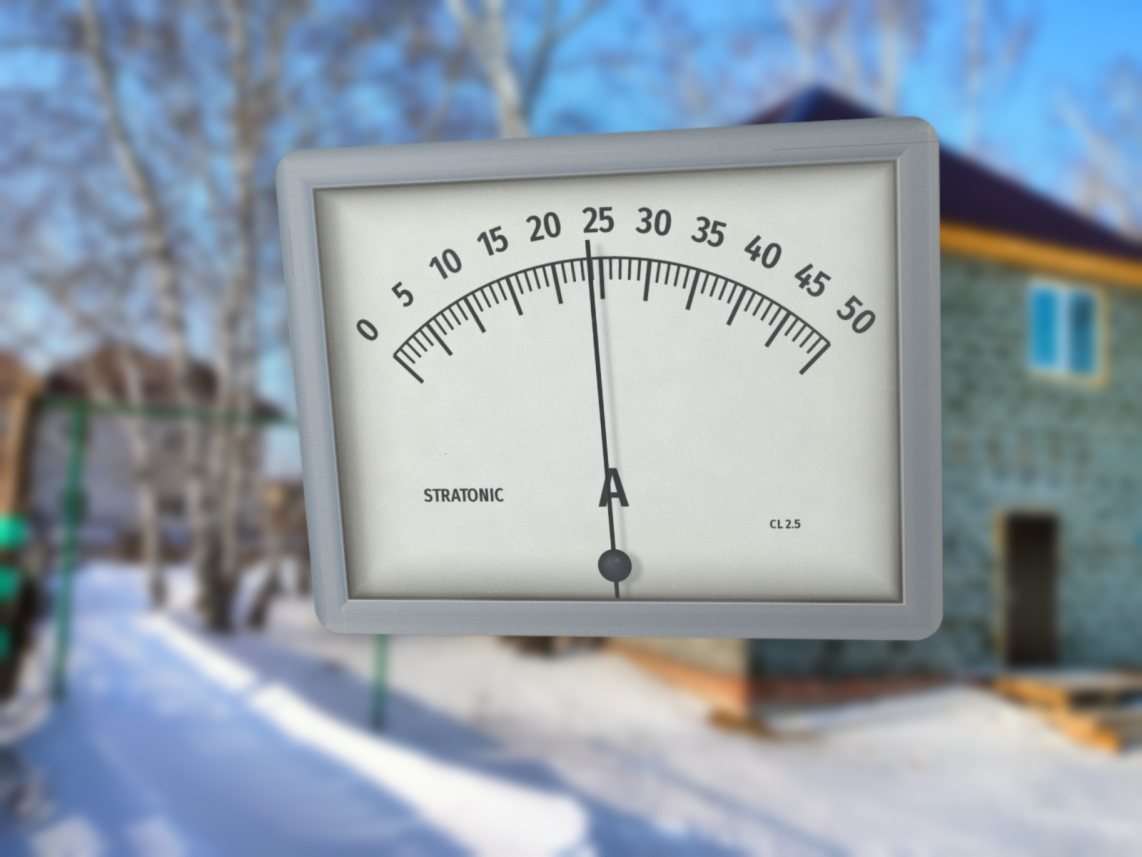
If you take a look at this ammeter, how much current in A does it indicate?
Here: 24 A
